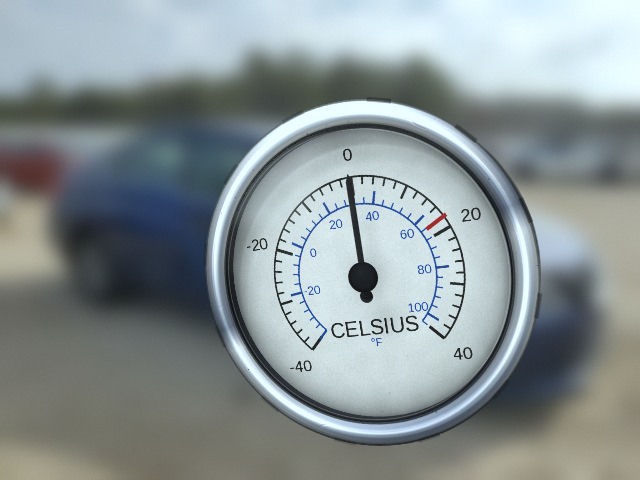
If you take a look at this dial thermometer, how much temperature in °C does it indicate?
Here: 0 °C
